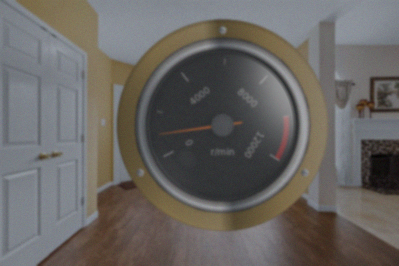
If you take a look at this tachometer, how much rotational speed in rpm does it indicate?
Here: 1000 rpm
